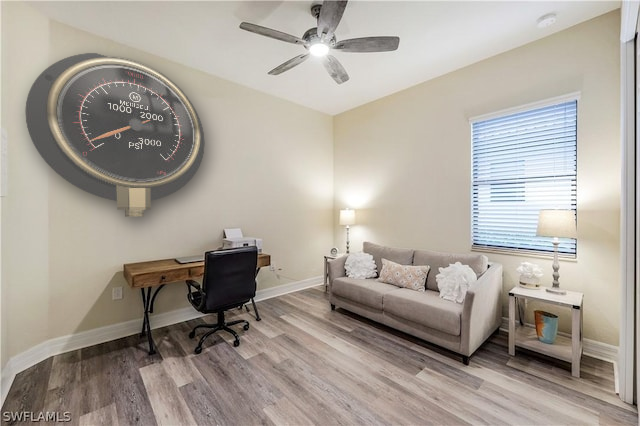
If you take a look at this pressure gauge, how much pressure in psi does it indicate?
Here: 100 psi
